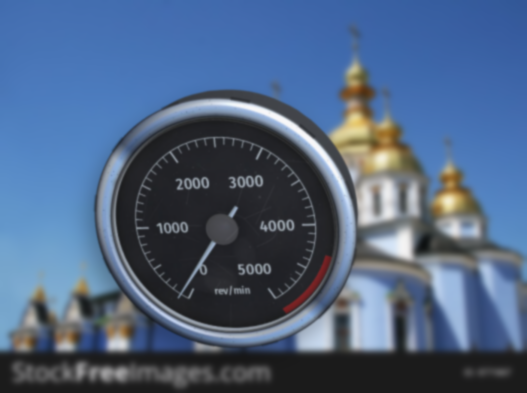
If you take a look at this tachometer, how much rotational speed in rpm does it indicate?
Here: 100 rpm
